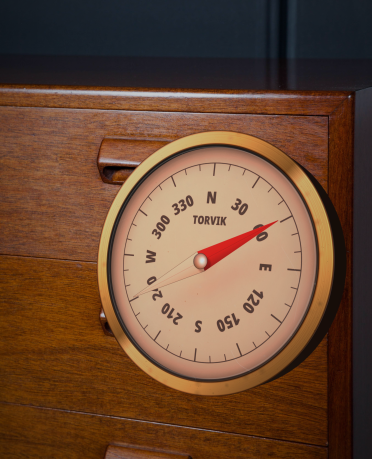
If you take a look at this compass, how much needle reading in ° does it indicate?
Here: 60 °
